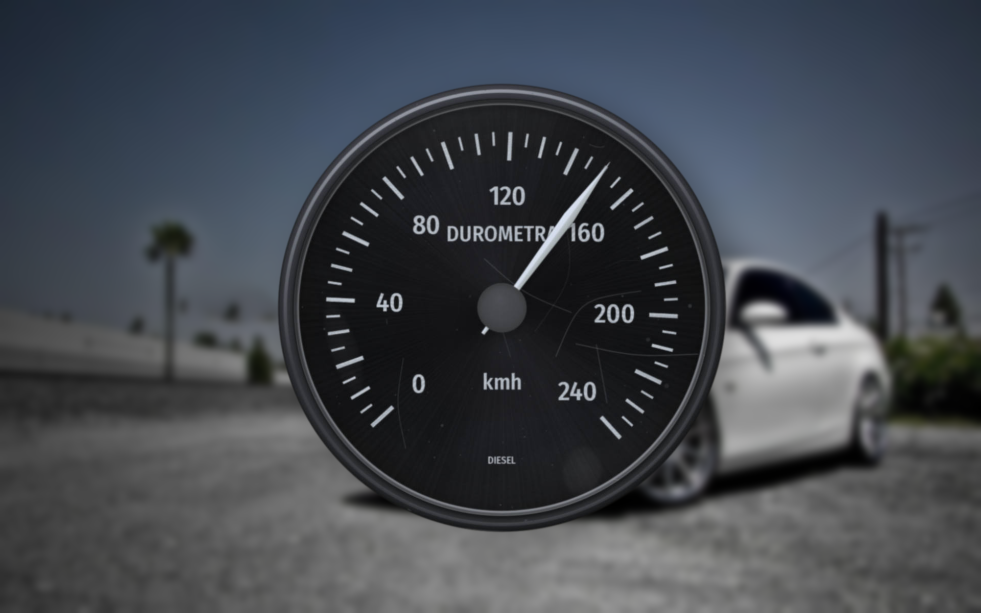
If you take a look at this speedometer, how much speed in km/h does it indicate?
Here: 150 km/h
